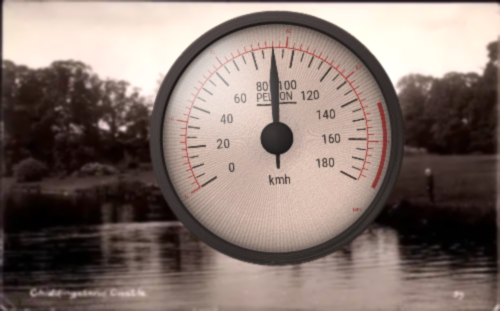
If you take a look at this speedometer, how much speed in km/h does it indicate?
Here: 90 km/h
